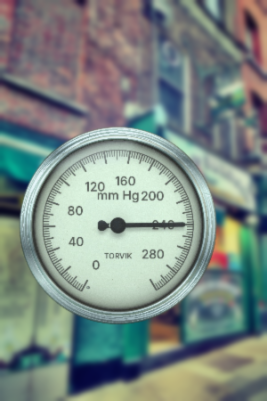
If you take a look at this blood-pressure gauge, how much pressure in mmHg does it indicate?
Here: 240 mmHg
